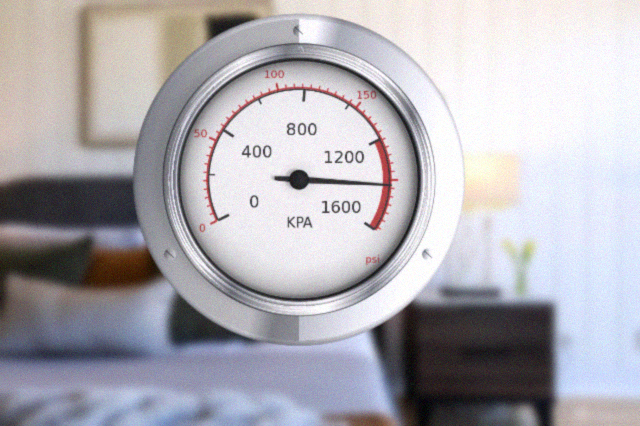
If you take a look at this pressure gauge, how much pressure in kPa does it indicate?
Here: 1400 kPa
